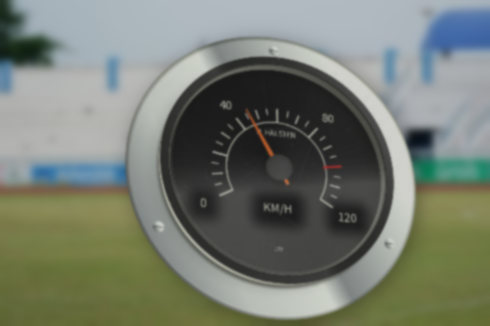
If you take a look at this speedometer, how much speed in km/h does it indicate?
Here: 45 km/h
